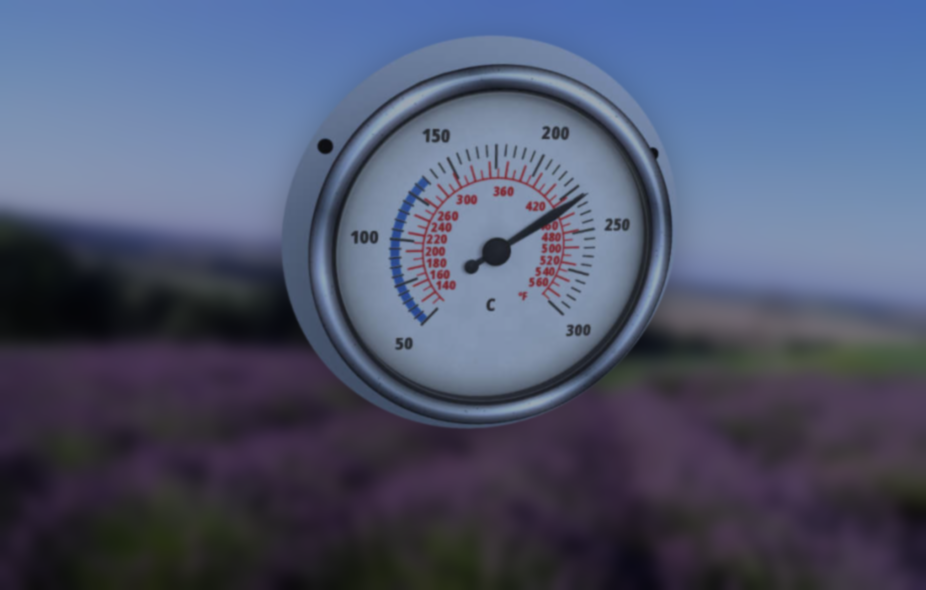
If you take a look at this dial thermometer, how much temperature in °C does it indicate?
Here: 230 °C
